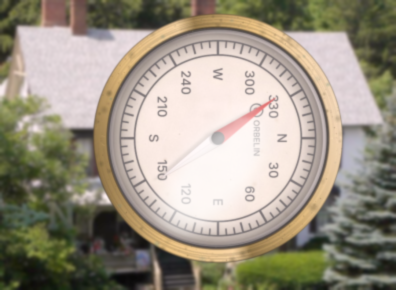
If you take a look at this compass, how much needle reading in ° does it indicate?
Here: 325 °
